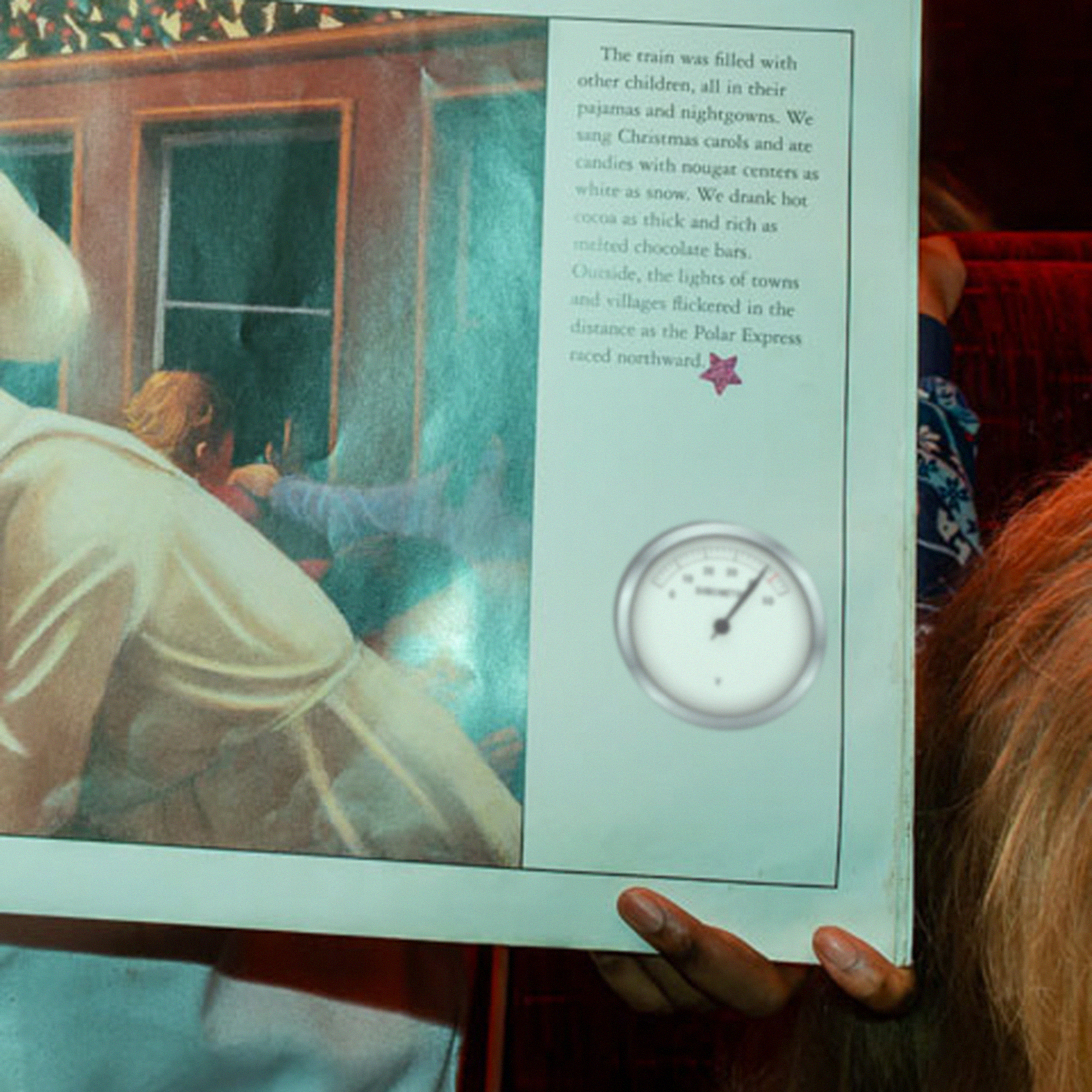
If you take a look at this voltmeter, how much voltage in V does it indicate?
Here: 40 V
